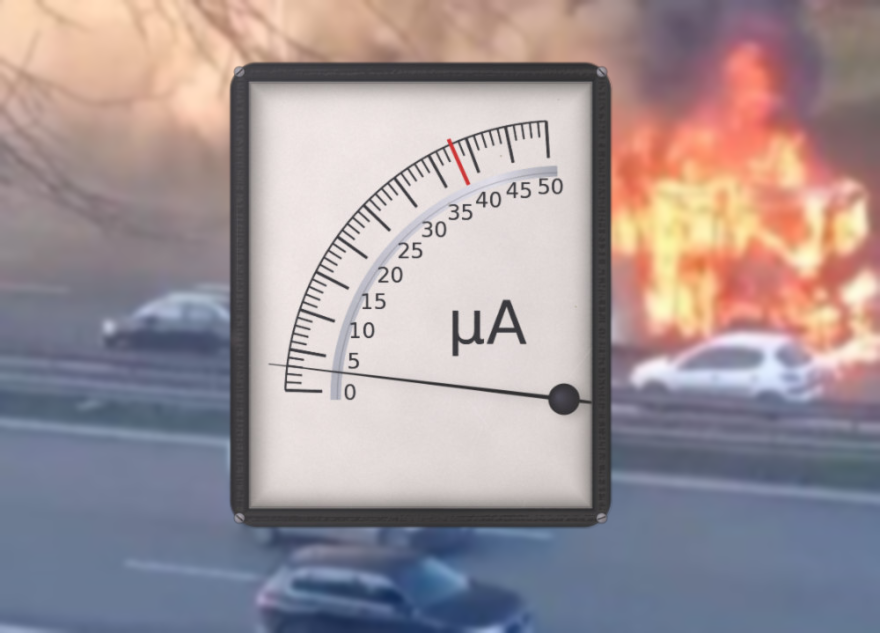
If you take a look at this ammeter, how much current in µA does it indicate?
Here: 3 µA
